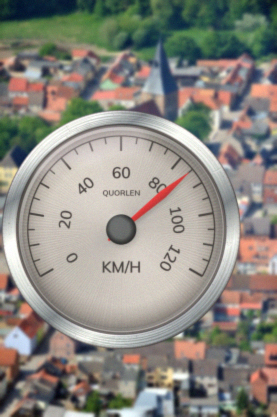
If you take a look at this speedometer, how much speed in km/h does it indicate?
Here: 85 km/h
